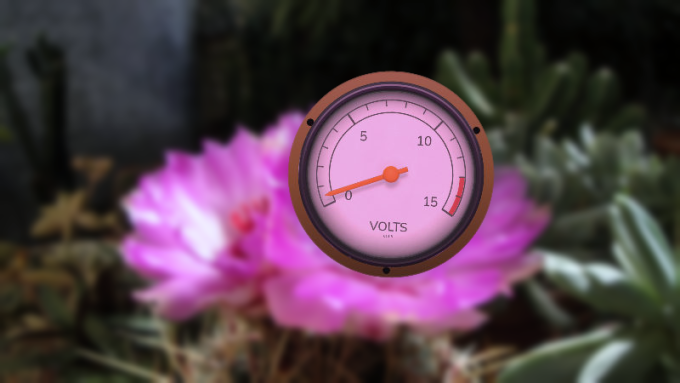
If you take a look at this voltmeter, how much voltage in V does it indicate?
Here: 0.5 V
